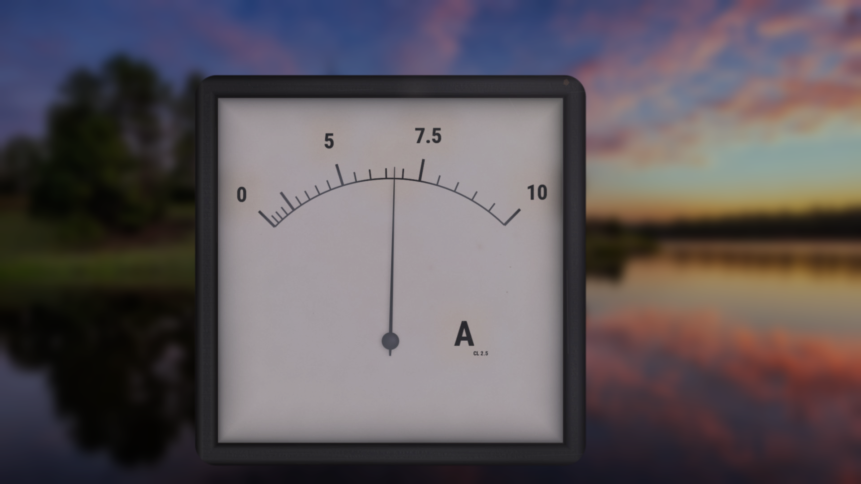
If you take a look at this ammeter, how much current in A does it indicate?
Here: 6.75 A
